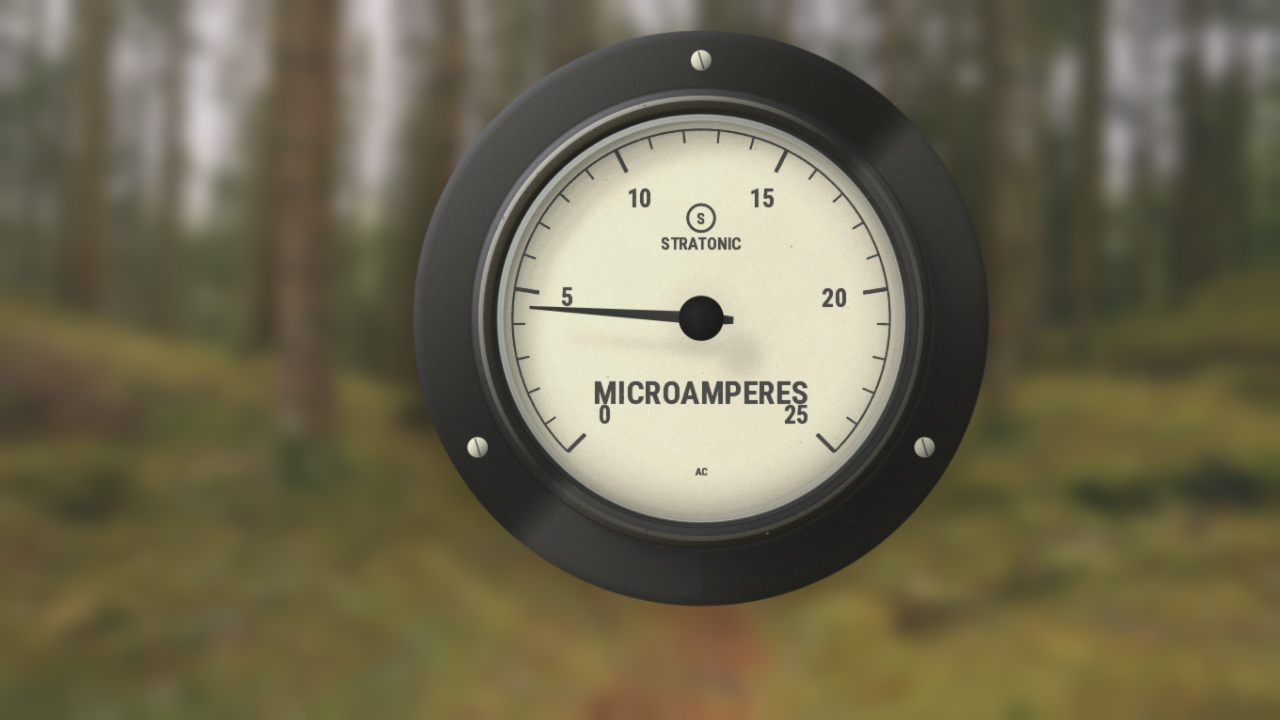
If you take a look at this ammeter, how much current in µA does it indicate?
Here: 4.5 µA
